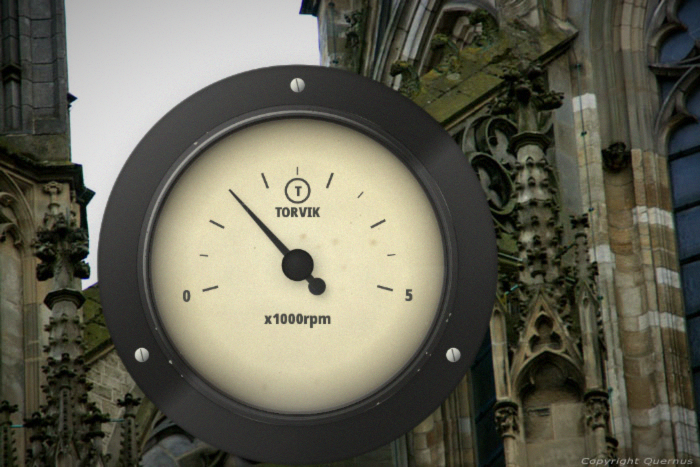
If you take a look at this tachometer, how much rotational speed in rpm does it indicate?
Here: 1500 rpm
